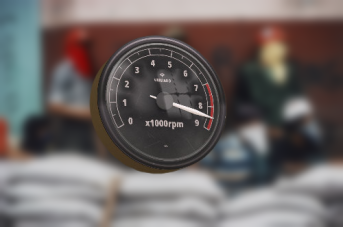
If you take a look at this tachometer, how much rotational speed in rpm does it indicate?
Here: 8500 rpm
